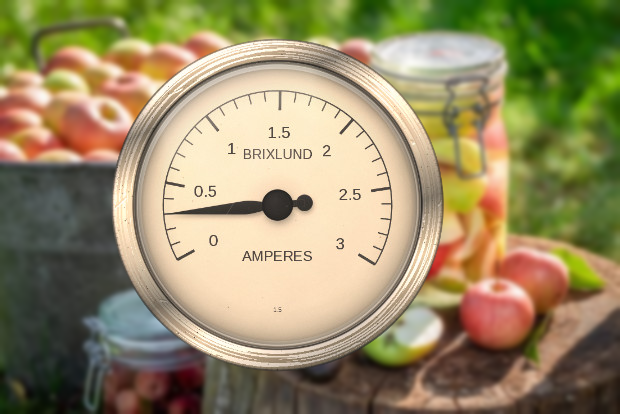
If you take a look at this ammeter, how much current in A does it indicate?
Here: 0.3 A
